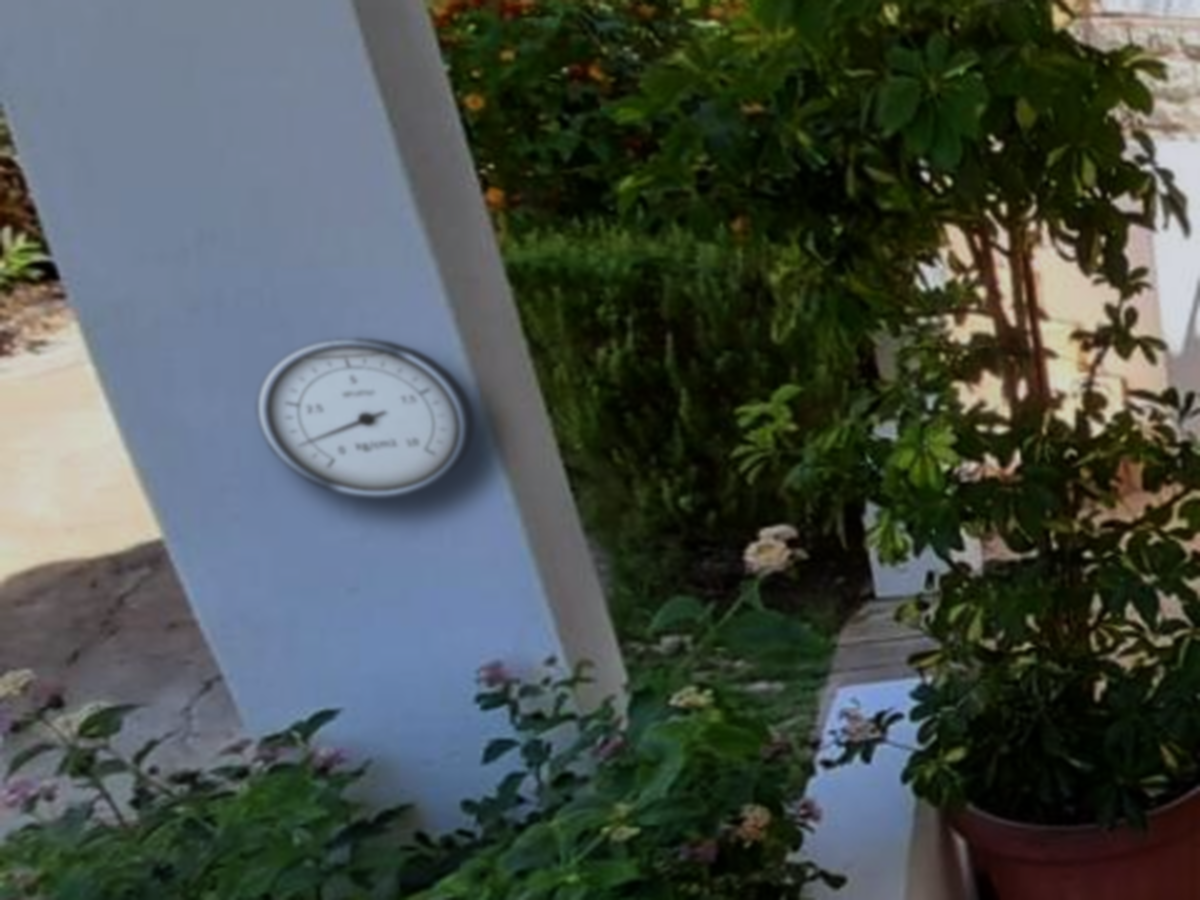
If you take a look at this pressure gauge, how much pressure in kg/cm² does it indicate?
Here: 1 kg/cm²
